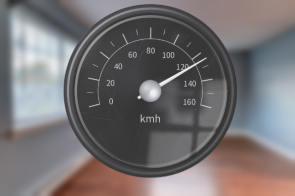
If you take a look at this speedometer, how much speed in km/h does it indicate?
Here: 125 km/h
